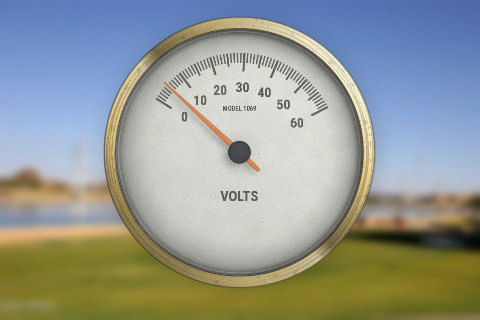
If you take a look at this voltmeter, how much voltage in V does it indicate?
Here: 5 V
